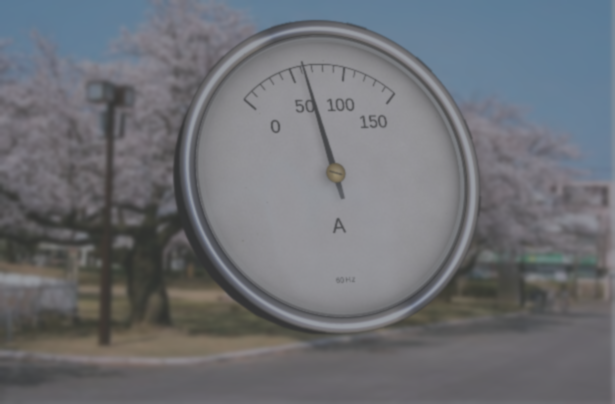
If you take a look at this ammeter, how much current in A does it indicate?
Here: 60 A
